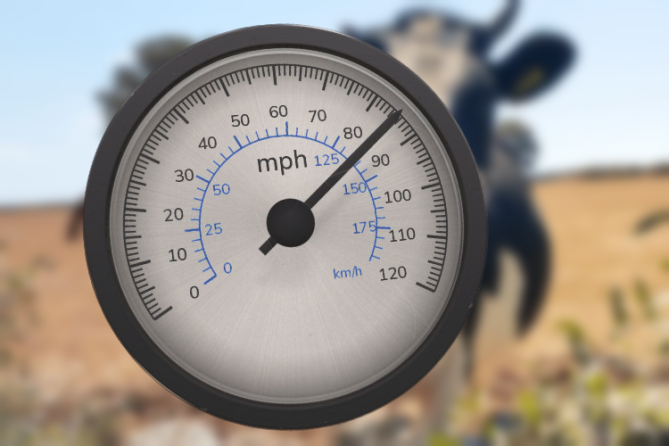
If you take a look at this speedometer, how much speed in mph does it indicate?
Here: 85 mph
